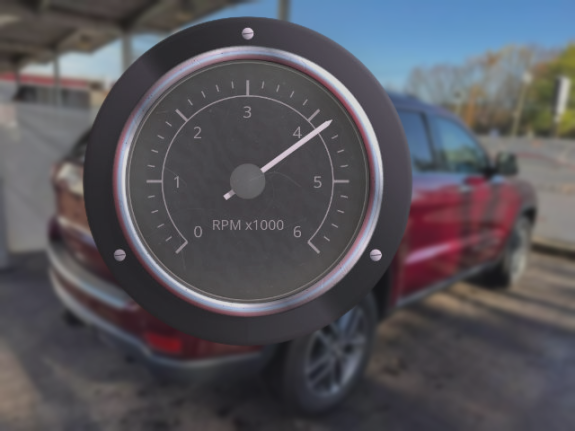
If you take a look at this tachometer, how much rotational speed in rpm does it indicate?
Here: 4200 rpm
